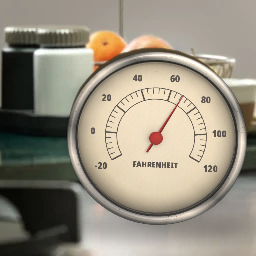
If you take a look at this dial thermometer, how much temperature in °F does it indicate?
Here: 68 °F
